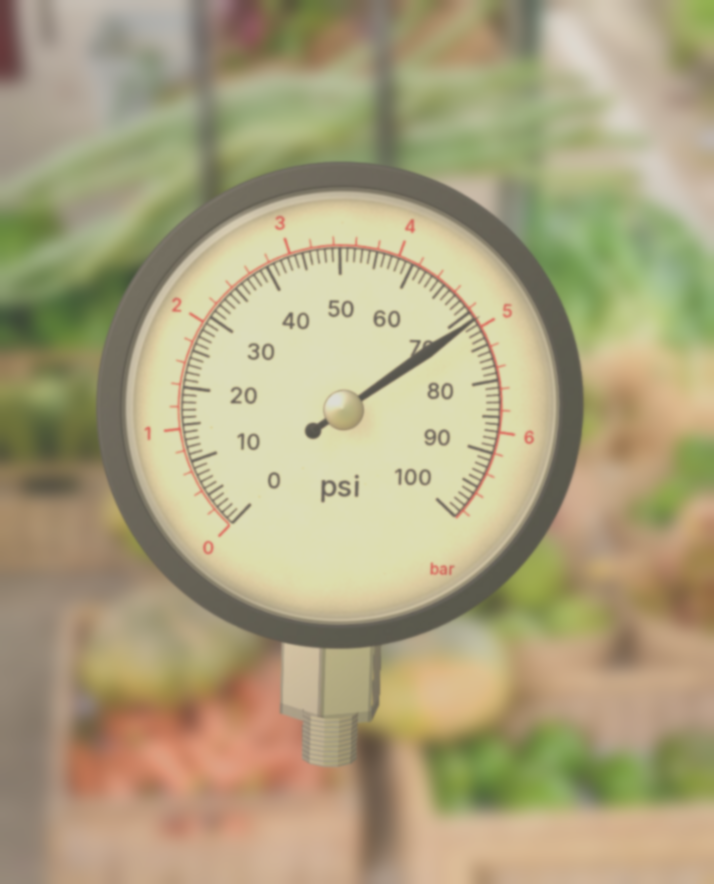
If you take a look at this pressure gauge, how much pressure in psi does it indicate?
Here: 71 psi
